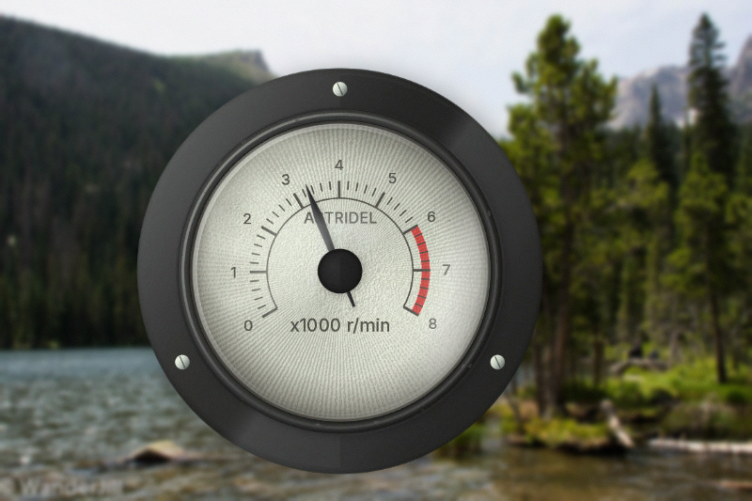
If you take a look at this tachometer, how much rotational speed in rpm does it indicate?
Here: 3300 rpm
